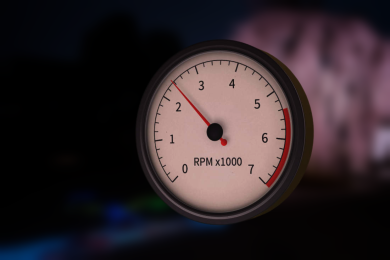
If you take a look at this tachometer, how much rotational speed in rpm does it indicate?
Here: 2400 rpm
